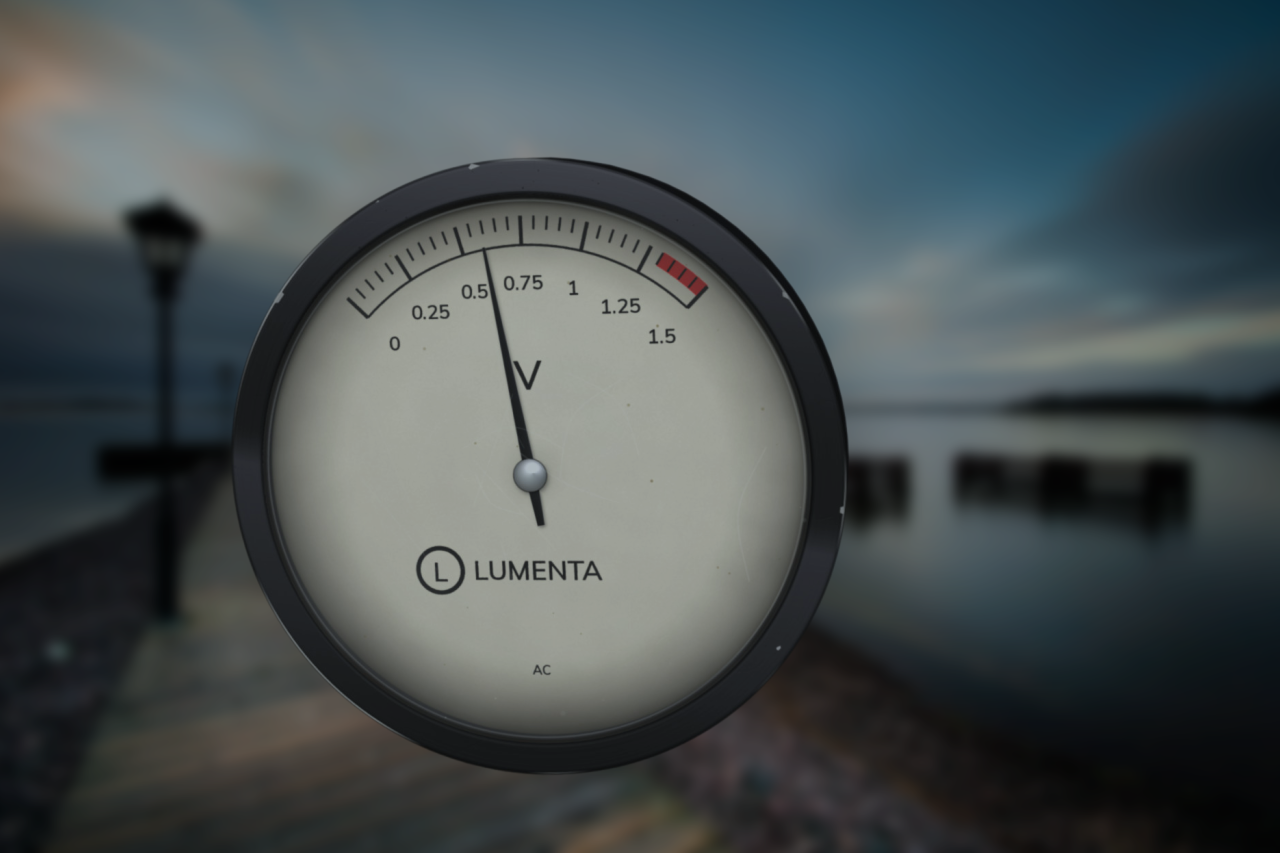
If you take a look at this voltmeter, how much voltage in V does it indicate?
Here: 0.6 V
